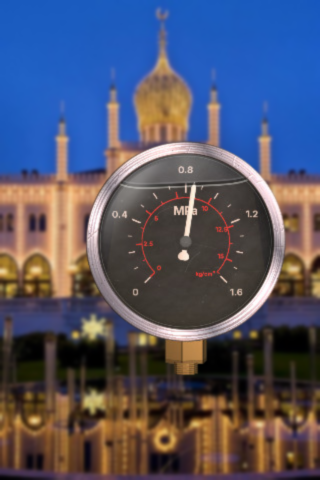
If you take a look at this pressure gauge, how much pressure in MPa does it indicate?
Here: 0.85 MPa
